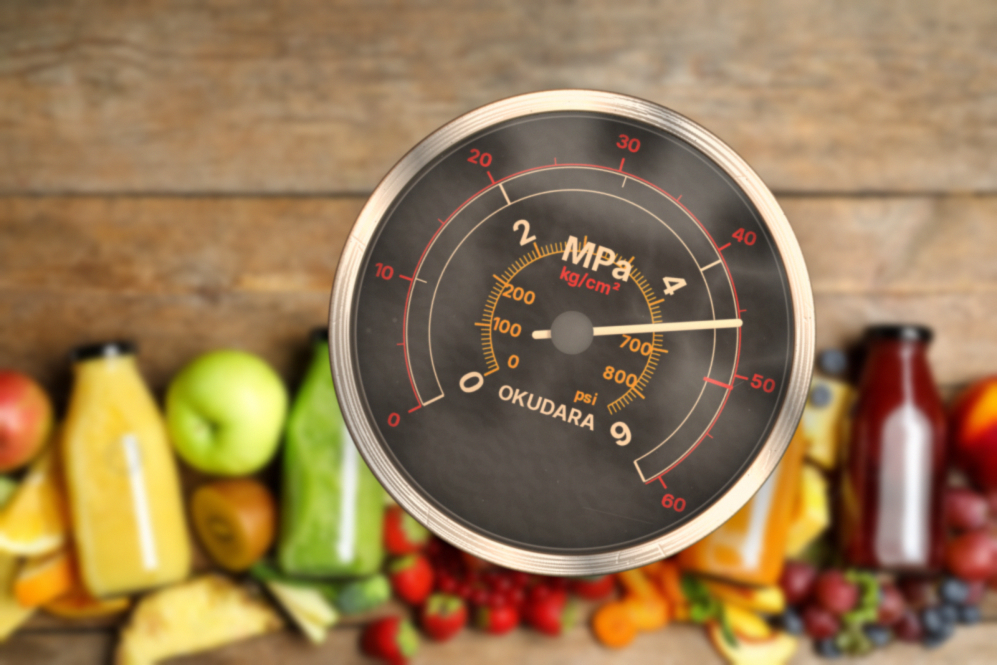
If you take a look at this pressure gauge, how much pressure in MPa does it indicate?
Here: 4.5 MPa
